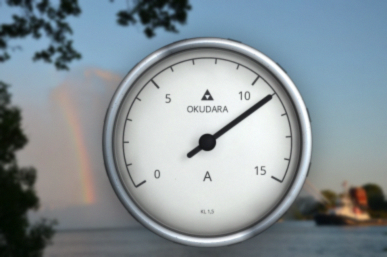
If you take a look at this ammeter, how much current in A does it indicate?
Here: 11 A
